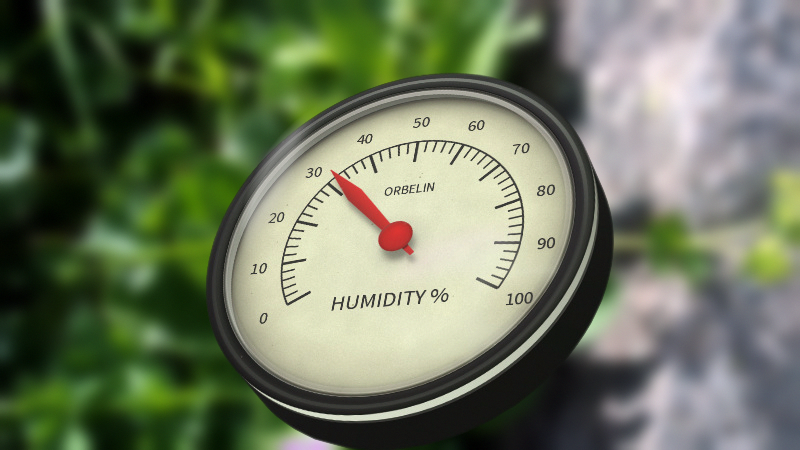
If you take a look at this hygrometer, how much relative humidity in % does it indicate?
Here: 32 %
